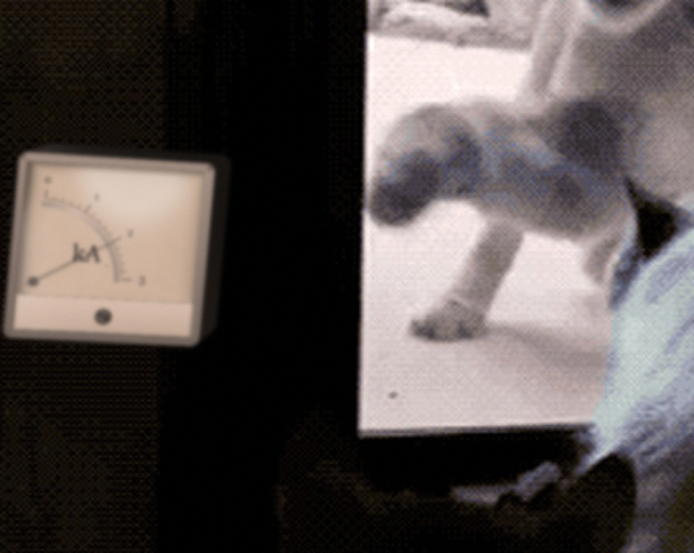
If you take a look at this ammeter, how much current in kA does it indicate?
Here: 2 kA
